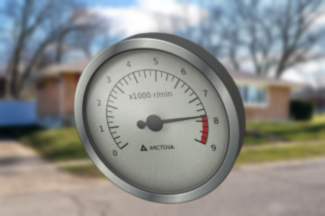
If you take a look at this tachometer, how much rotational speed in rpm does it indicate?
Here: 7750 rpm
